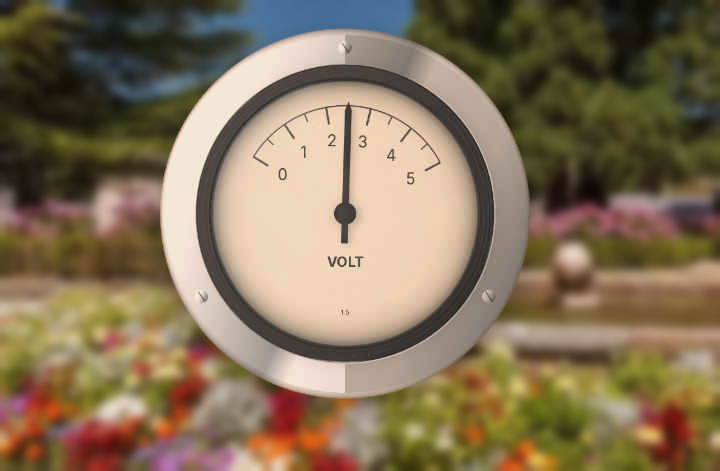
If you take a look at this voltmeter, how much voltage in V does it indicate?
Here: 2.5 V
